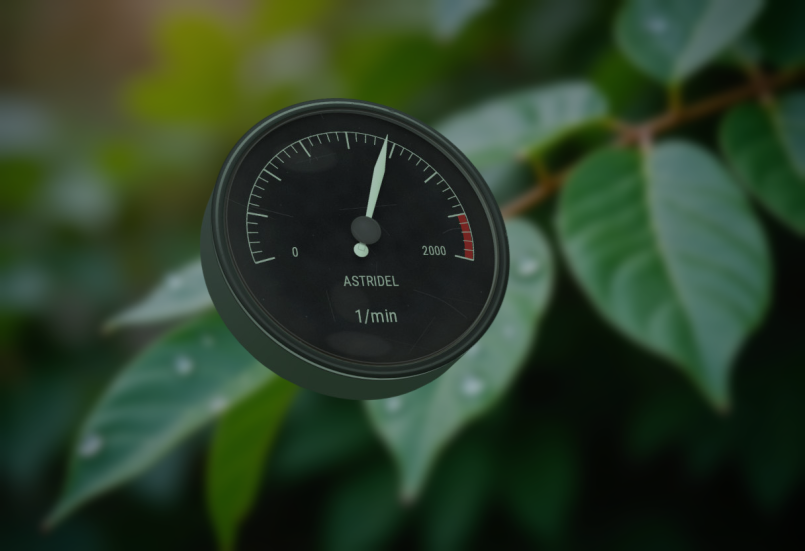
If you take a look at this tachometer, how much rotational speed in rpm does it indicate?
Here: 1200 rpm
